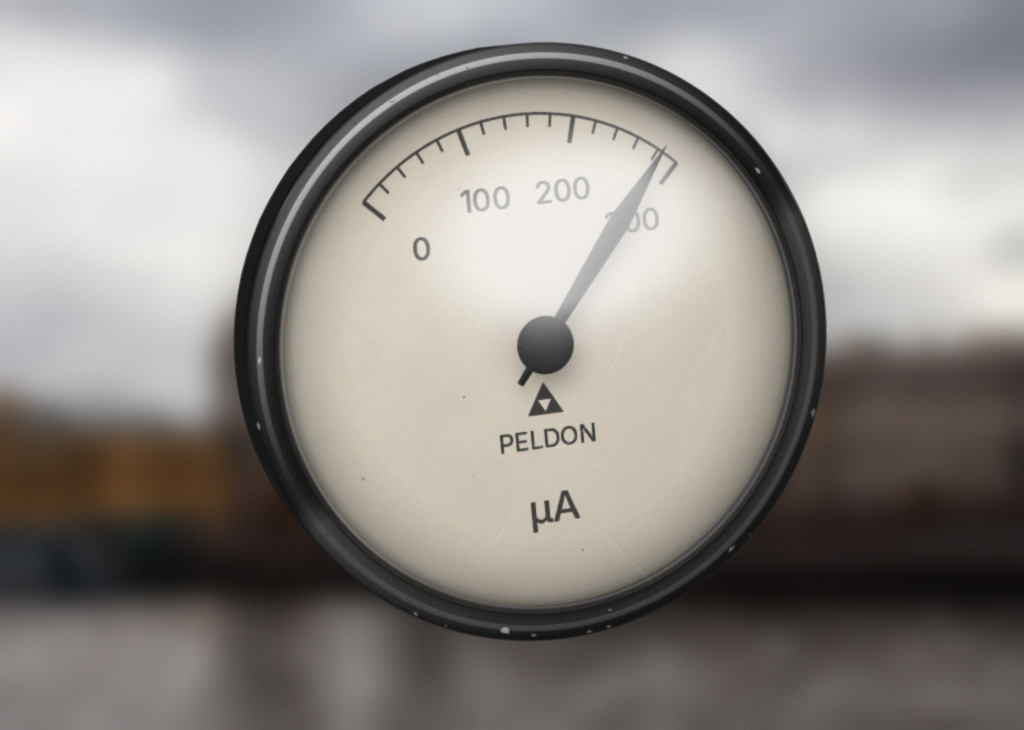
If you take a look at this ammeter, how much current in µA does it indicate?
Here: 280 µA
